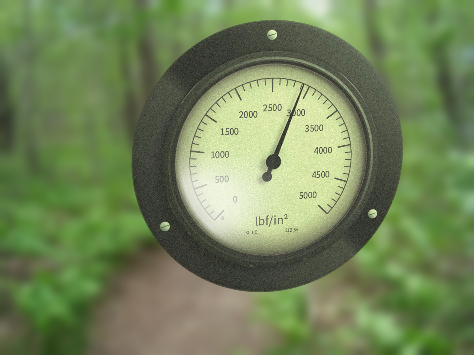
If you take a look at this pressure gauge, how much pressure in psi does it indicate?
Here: 2900 psi
